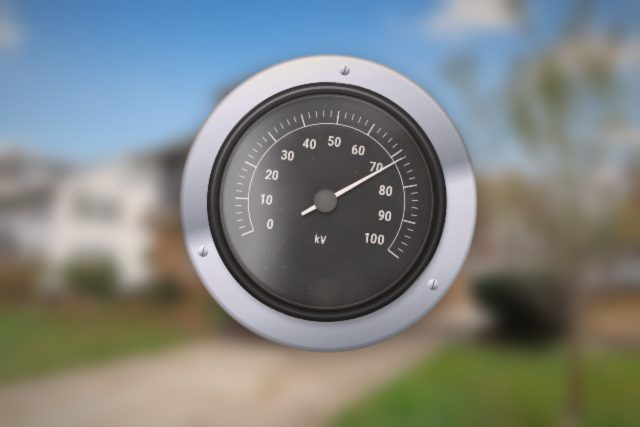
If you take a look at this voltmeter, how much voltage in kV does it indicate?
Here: 72 kV
